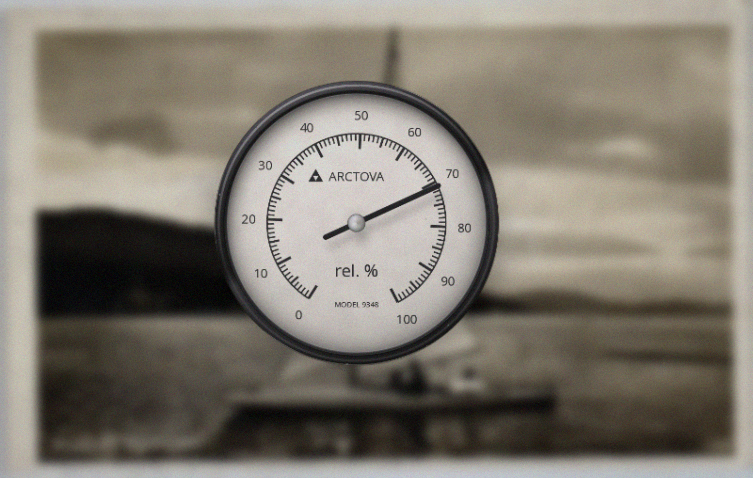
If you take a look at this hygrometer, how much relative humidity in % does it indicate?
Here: 71 %
